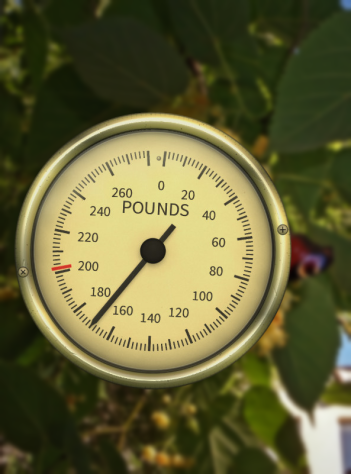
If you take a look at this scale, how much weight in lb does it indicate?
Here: 170 lb
